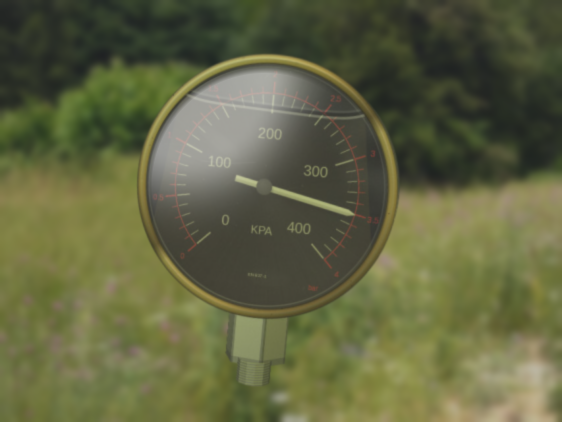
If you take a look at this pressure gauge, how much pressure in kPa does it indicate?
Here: 350 kPa
